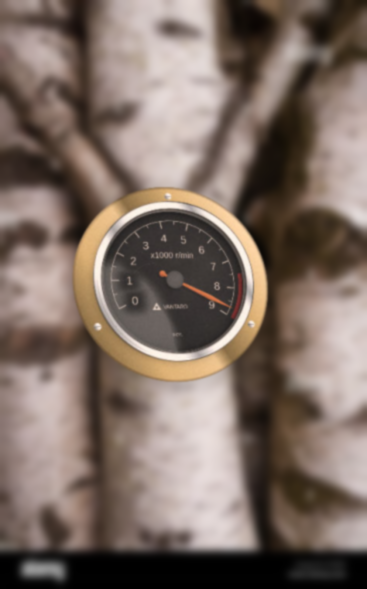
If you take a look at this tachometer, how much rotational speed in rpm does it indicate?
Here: 8750 rpm
